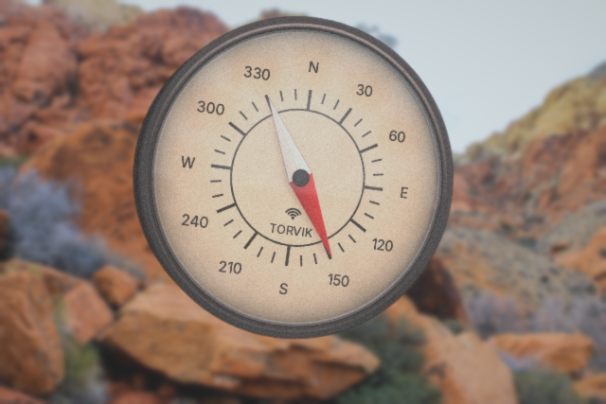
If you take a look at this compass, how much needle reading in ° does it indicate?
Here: 150 °
